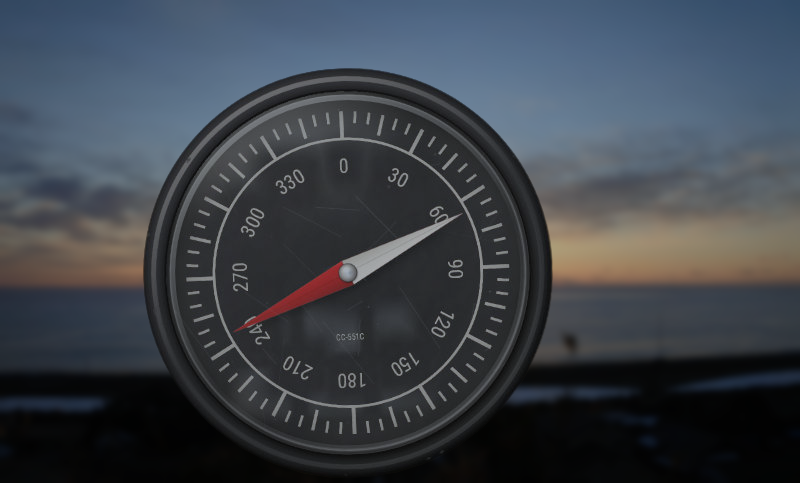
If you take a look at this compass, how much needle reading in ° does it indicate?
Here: 245 °
